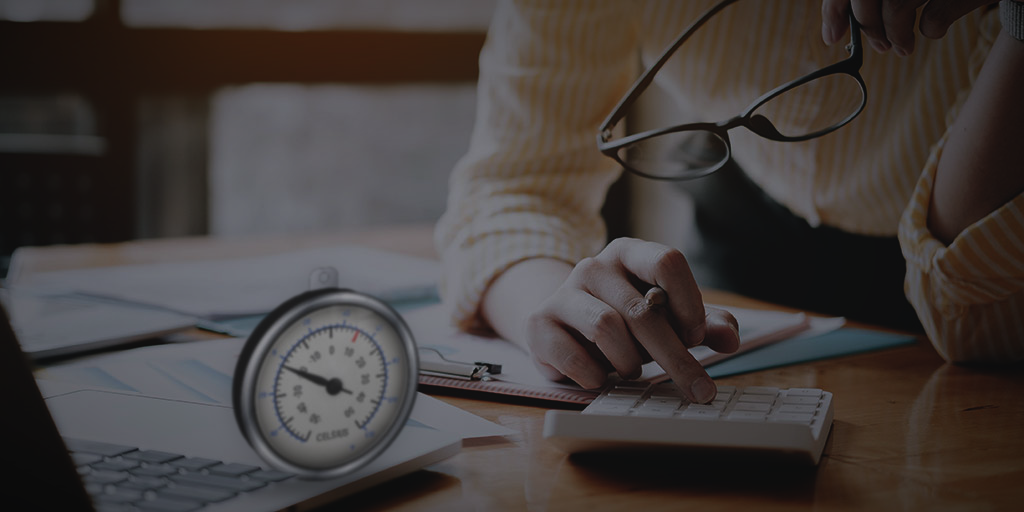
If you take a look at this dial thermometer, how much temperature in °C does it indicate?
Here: -20 °C
